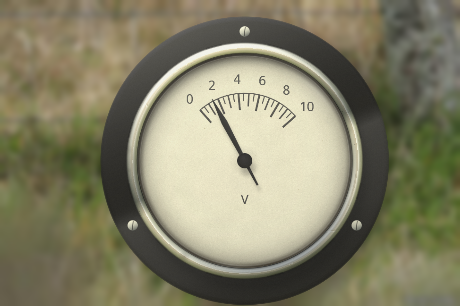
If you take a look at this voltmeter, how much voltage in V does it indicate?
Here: 1.5 V
